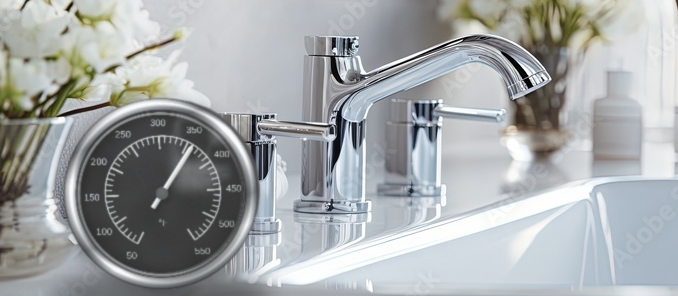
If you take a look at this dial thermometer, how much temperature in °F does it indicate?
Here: 360 °F
